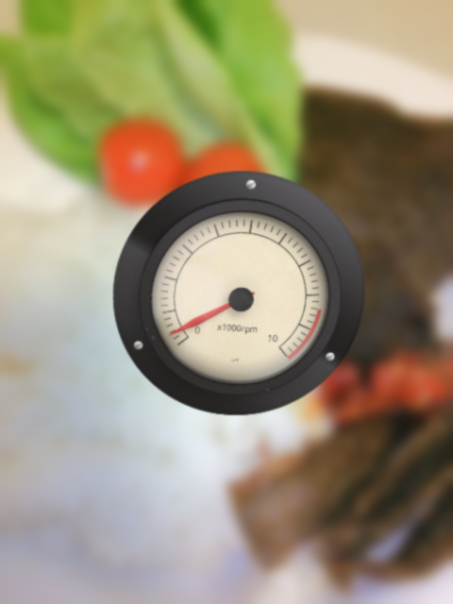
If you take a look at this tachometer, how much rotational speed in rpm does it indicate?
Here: 400 rpm
